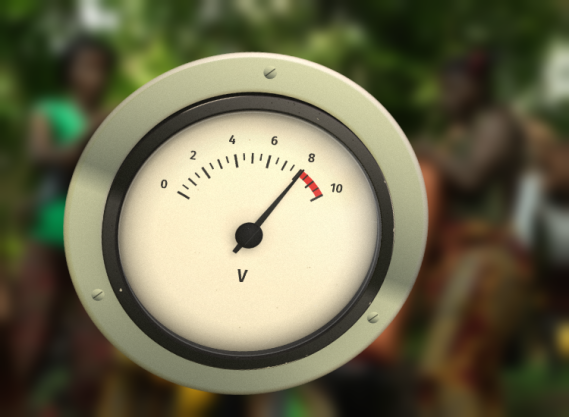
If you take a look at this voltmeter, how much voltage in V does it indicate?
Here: 8 V
